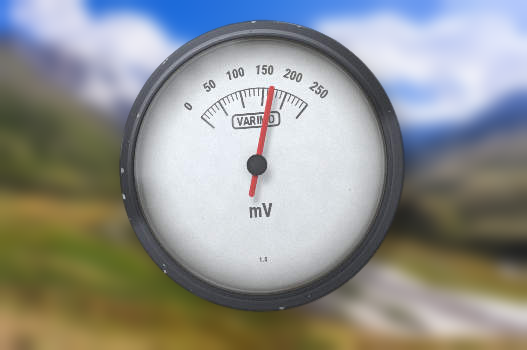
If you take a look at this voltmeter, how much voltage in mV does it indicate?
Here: 170 mV
